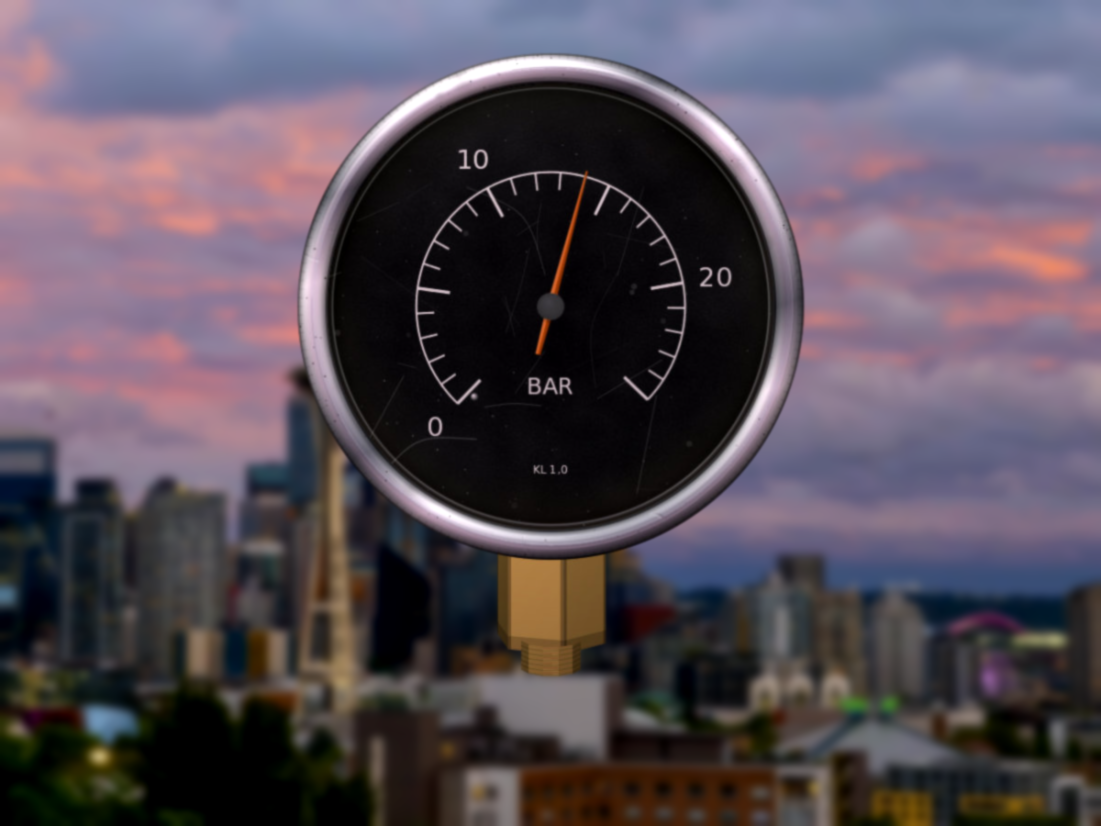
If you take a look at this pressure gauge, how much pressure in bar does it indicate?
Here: 14 bar
